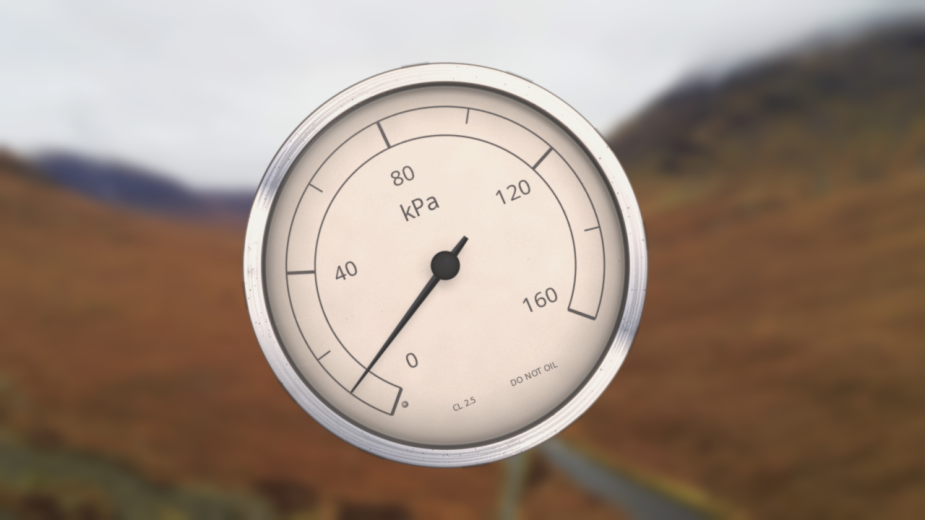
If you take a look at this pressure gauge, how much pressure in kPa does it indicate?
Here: 10 kPa
